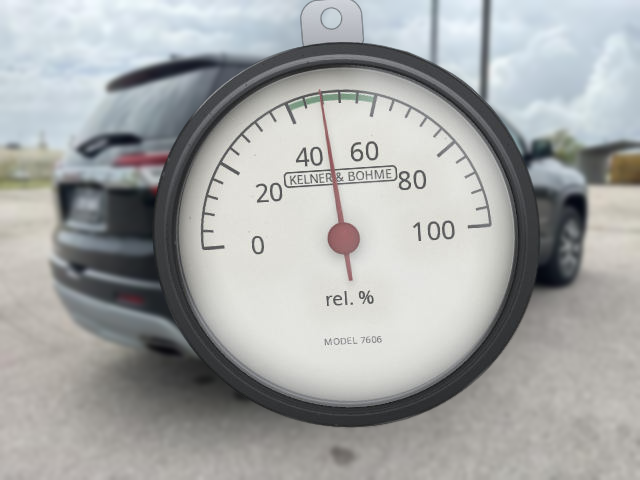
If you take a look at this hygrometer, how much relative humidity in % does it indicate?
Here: 48 %
